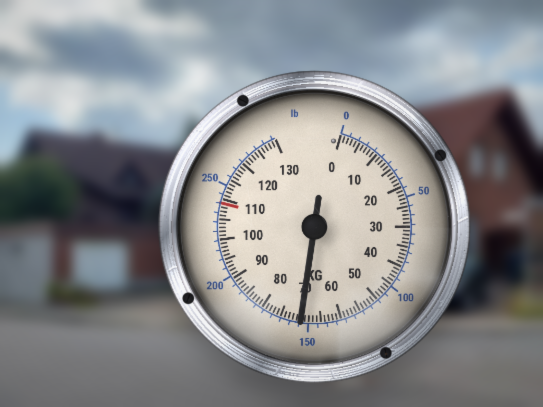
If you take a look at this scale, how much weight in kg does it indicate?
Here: 70 kg
